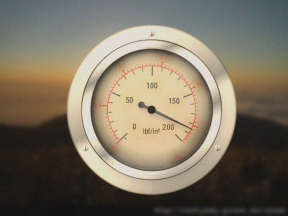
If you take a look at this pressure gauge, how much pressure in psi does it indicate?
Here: 185 psi
